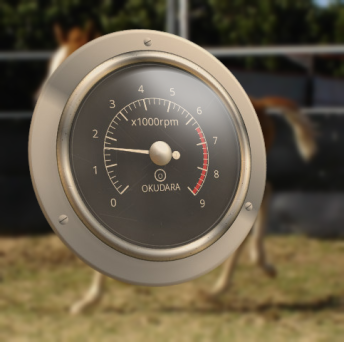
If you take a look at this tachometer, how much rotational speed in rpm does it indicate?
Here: 1600 rpm
